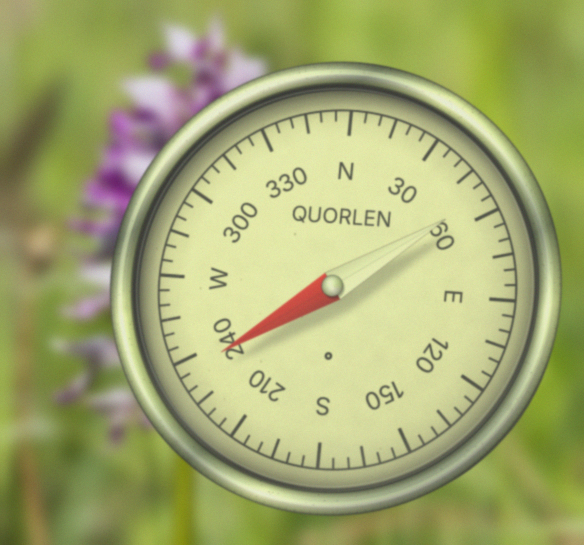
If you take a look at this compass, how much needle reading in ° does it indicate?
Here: 235 °
